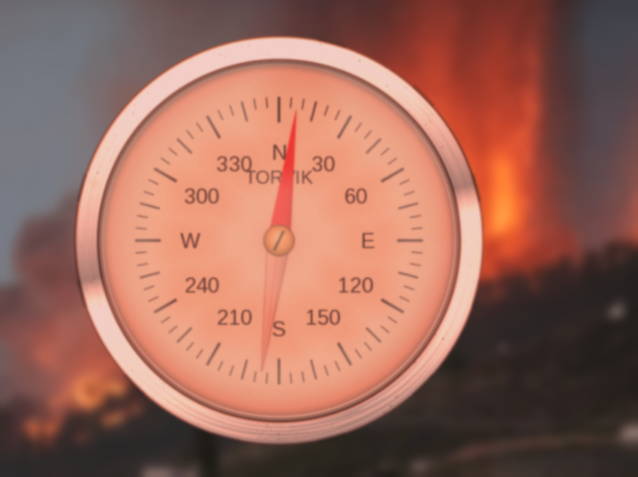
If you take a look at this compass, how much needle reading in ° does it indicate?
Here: 7.5 °
